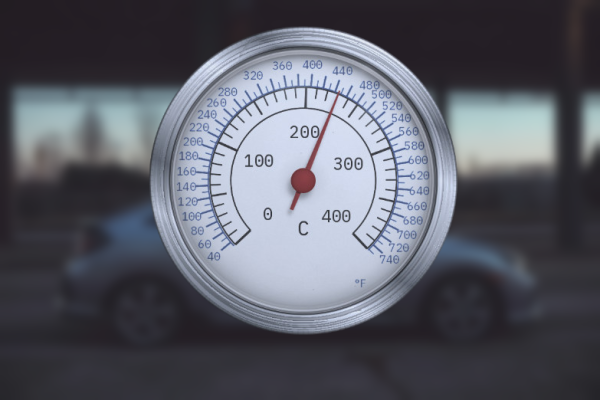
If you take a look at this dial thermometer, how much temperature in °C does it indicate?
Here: 230 °C
